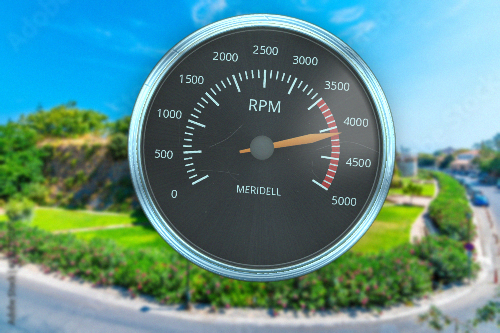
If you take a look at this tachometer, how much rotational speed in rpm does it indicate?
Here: 4100 rpm
